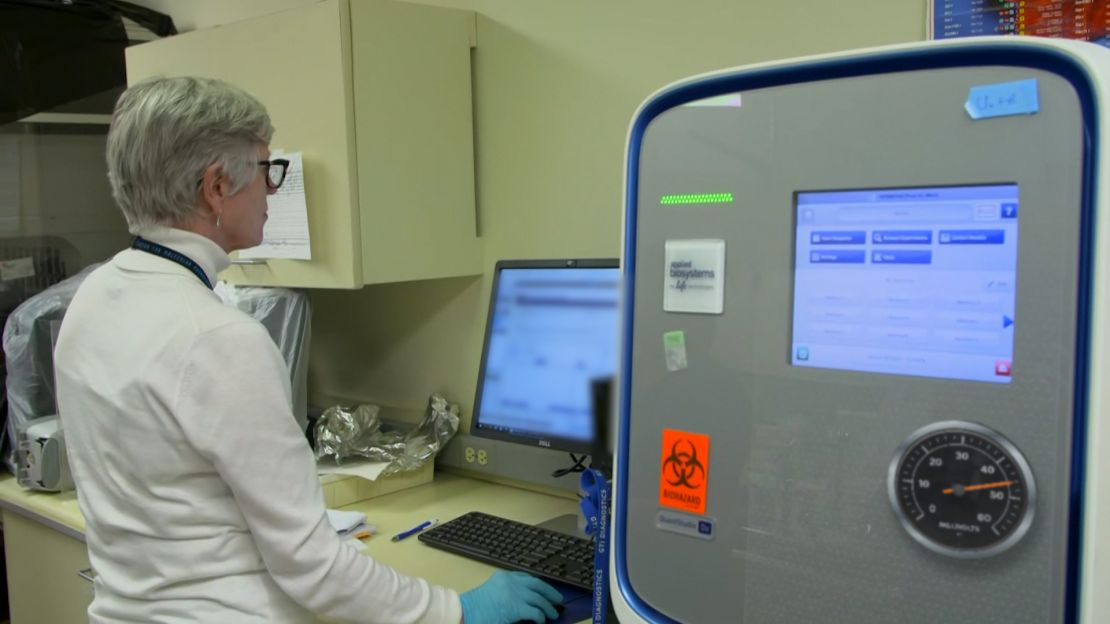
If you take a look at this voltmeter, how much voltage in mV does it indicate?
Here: 46 mV
